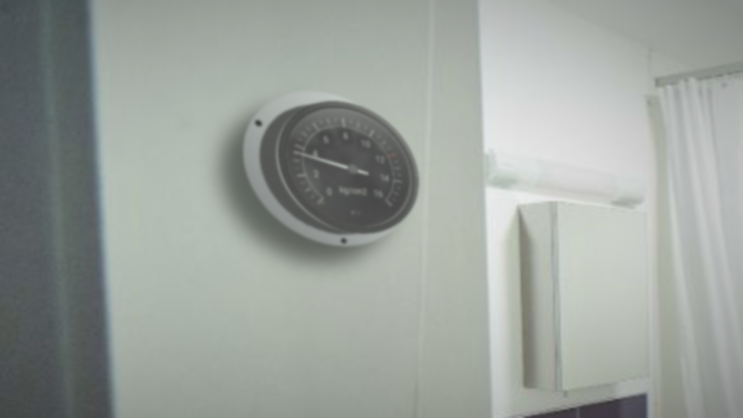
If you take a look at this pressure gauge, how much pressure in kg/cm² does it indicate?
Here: 3.5 kg/cm²
